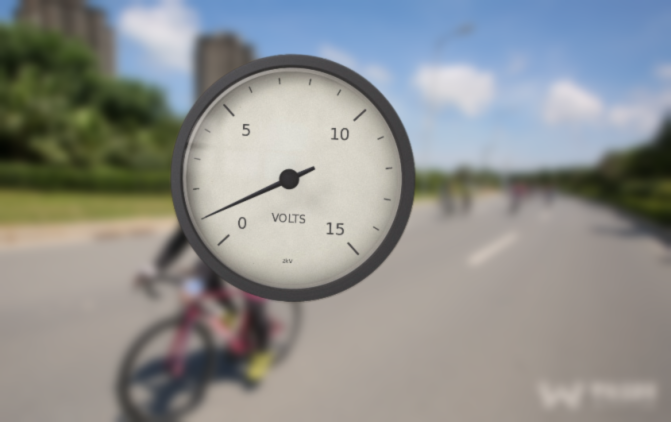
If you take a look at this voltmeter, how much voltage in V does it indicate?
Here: 1 V
